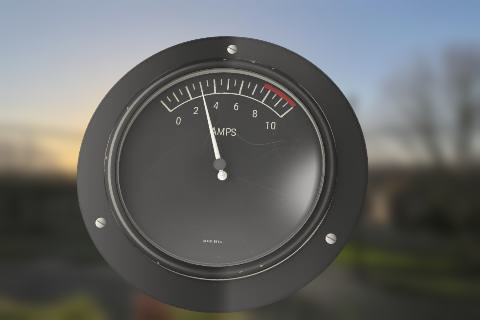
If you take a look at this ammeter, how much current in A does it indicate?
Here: 3 A
